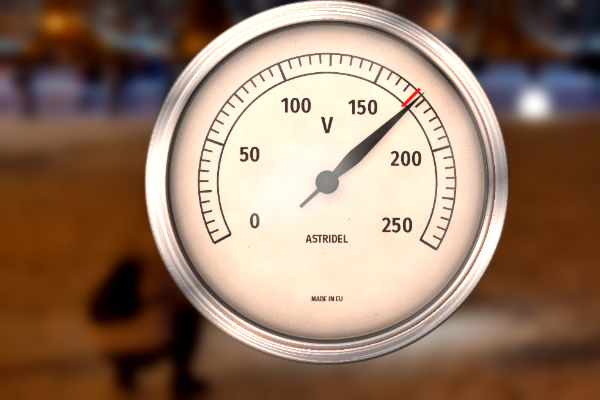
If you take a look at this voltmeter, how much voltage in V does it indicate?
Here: 172.5 V
